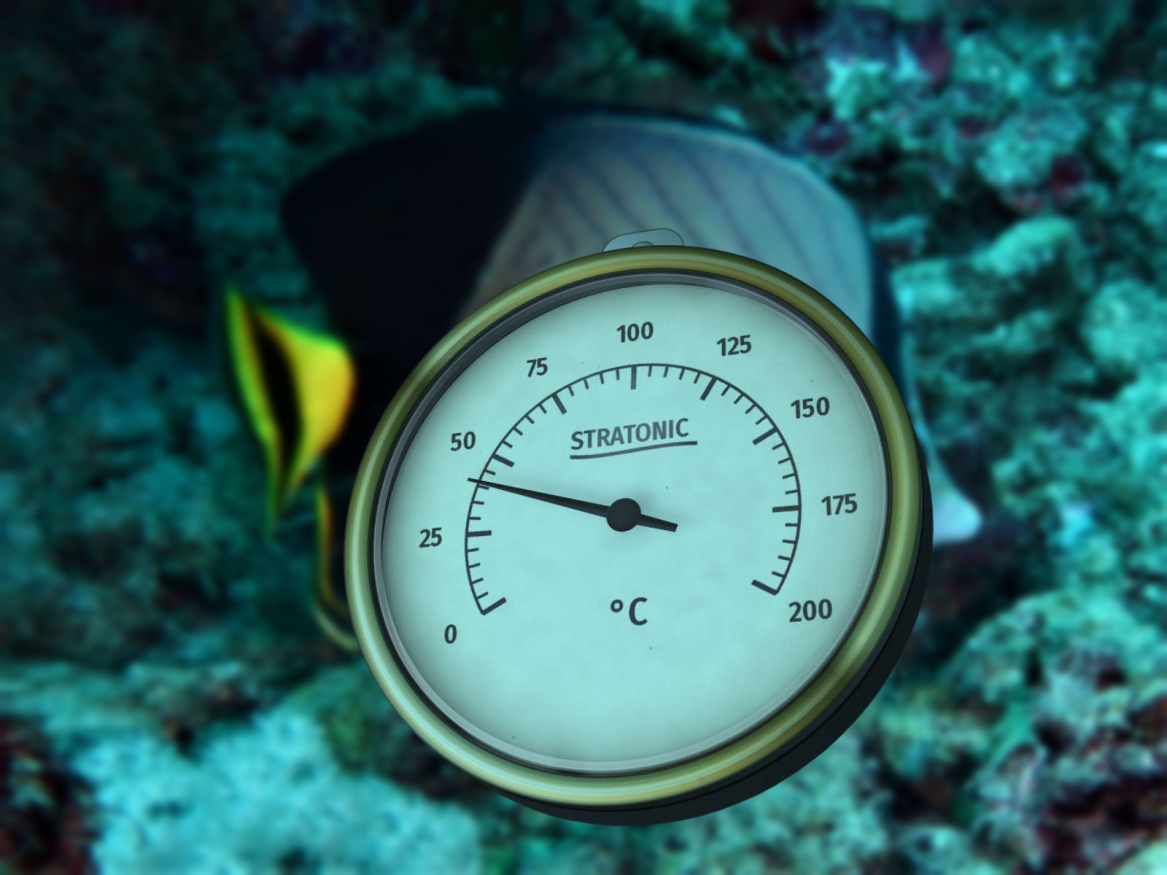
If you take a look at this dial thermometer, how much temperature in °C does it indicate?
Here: 40 °C
